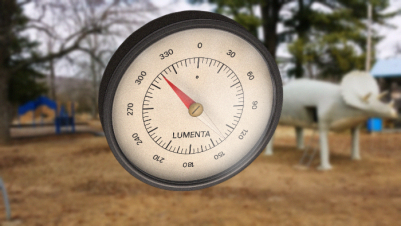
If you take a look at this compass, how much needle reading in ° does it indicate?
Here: 315 °
